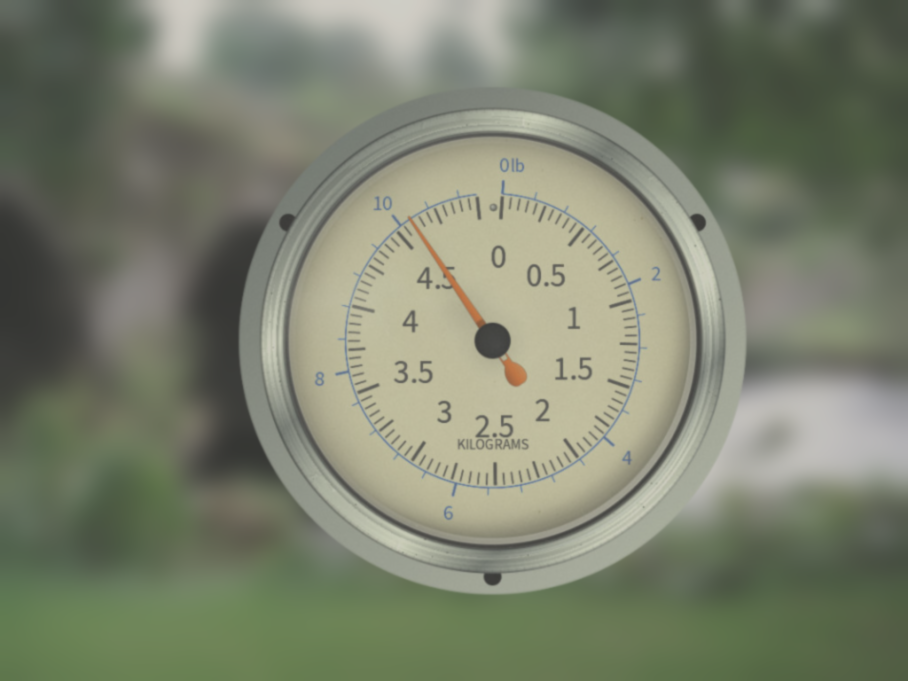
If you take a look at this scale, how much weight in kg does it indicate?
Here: 4.6 kg
